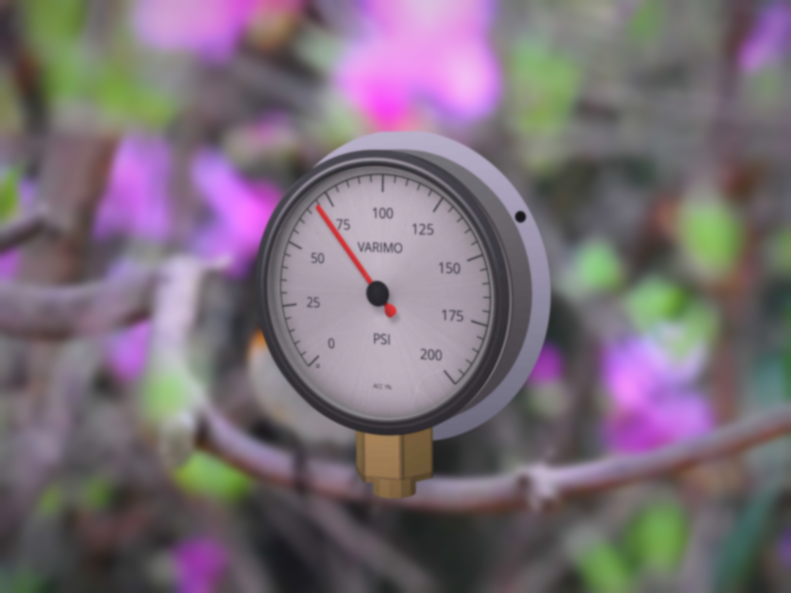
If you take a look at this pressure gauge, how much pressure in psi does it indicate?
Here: 70 psi
